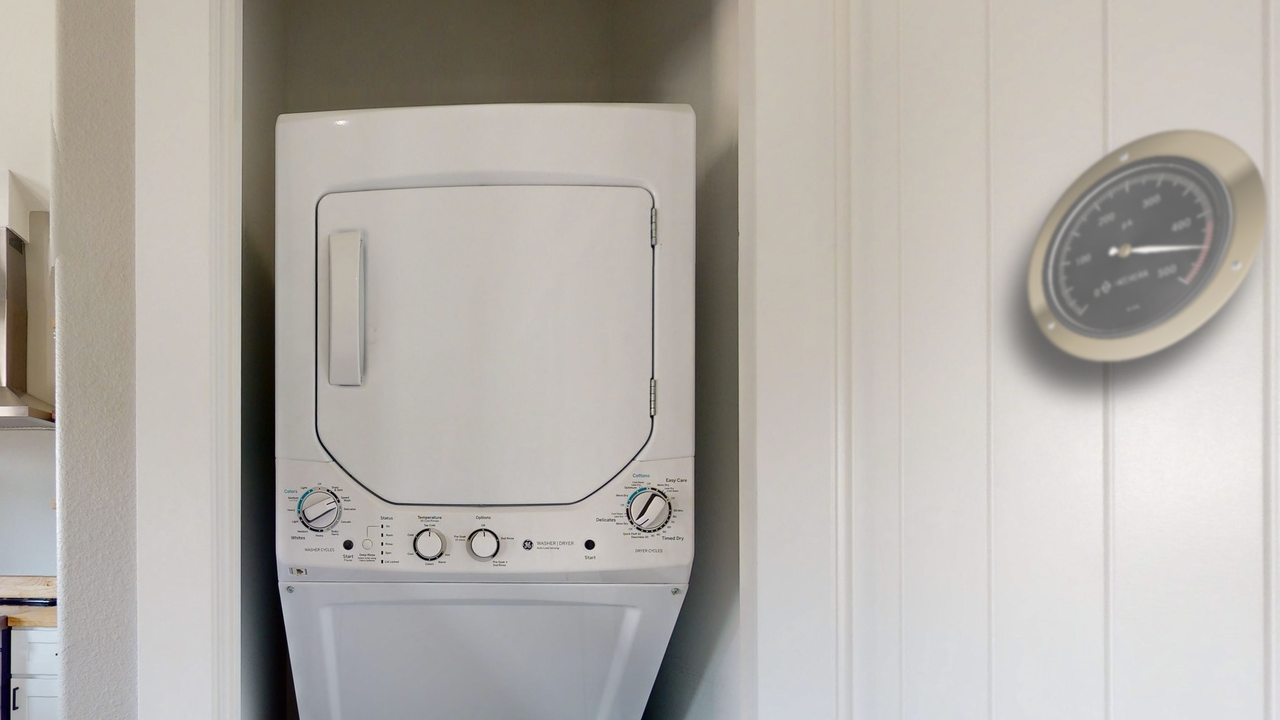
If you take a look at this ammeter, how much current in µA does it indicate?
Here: 450 µA
